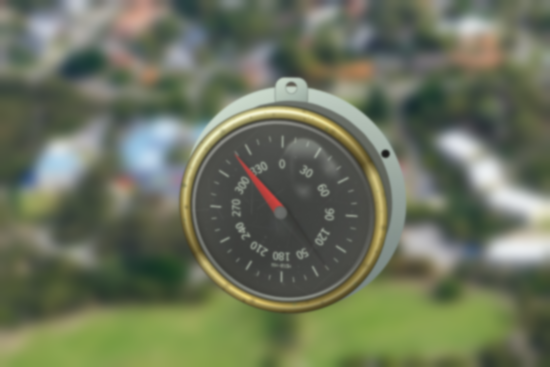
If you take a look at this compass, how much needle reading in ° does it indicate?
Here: 320 °
